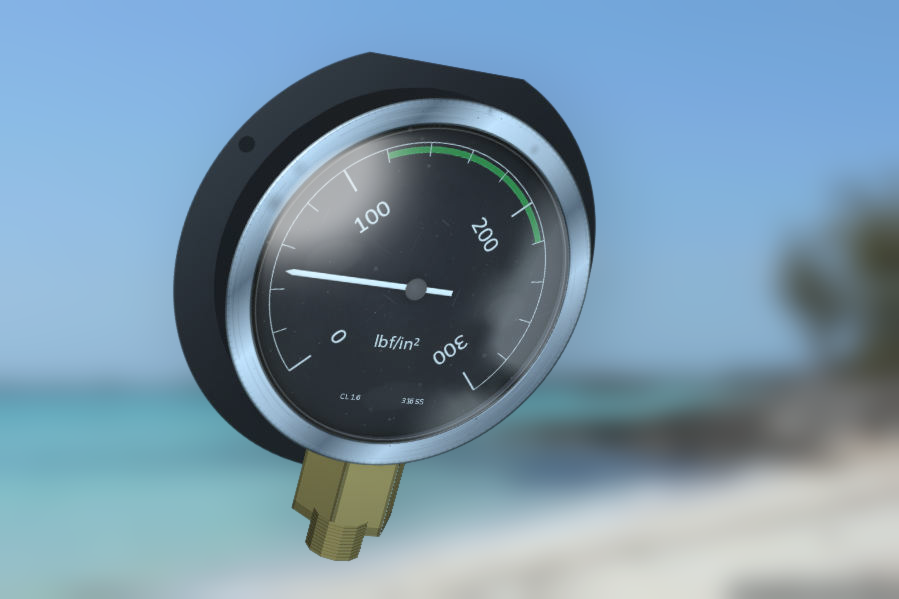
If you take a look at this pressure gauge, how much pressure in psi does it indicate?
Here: 50 psi
